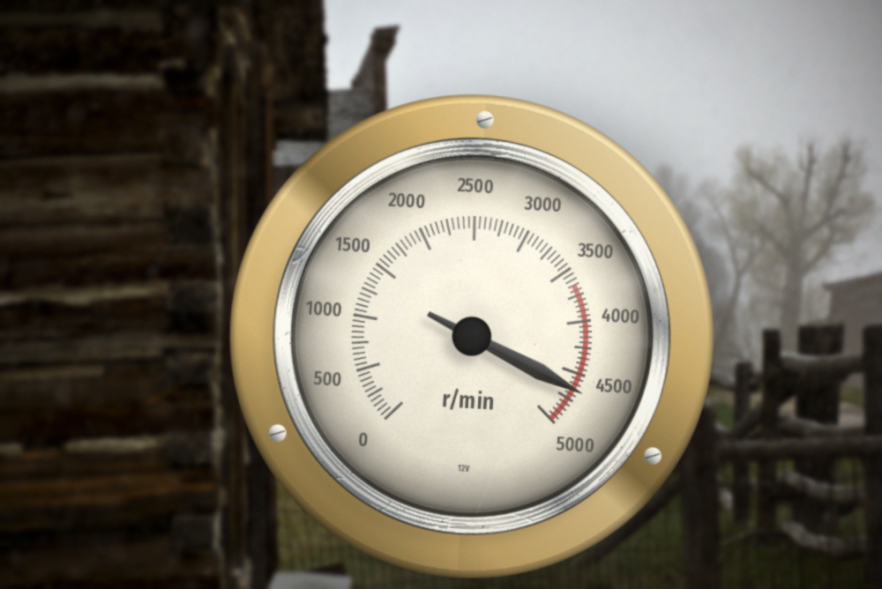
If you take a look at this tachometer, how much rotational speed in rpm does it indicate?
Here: 4650 rpm
